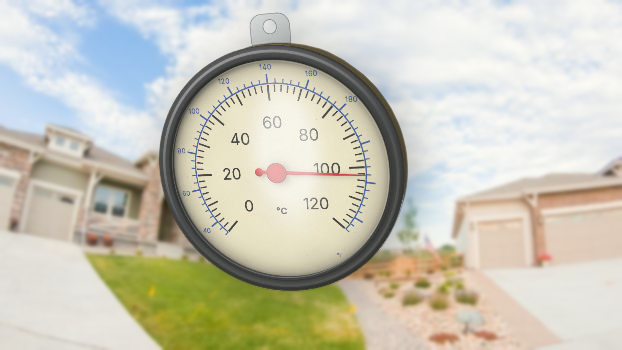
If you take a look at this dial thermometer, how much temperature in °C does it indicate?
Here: 102 °C
